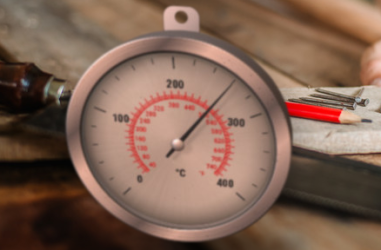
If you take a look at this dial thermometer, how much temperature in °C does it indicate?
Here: 260 °C
